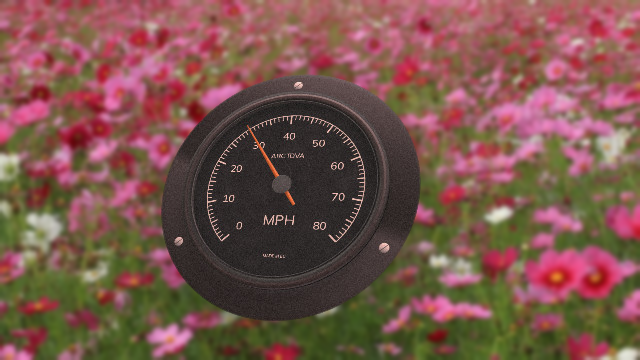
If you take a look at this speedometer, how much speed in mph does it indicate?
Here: 30 mph
